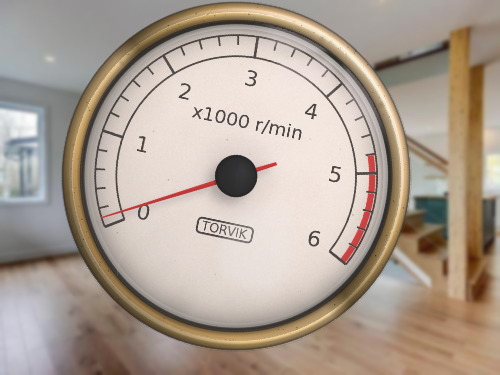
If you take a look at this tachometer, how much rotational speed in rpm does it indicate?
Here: 100 rpm
